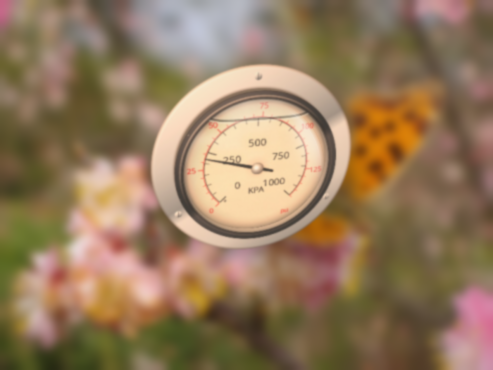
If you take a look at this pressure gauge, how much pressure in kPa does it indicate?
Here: 225 kPa
